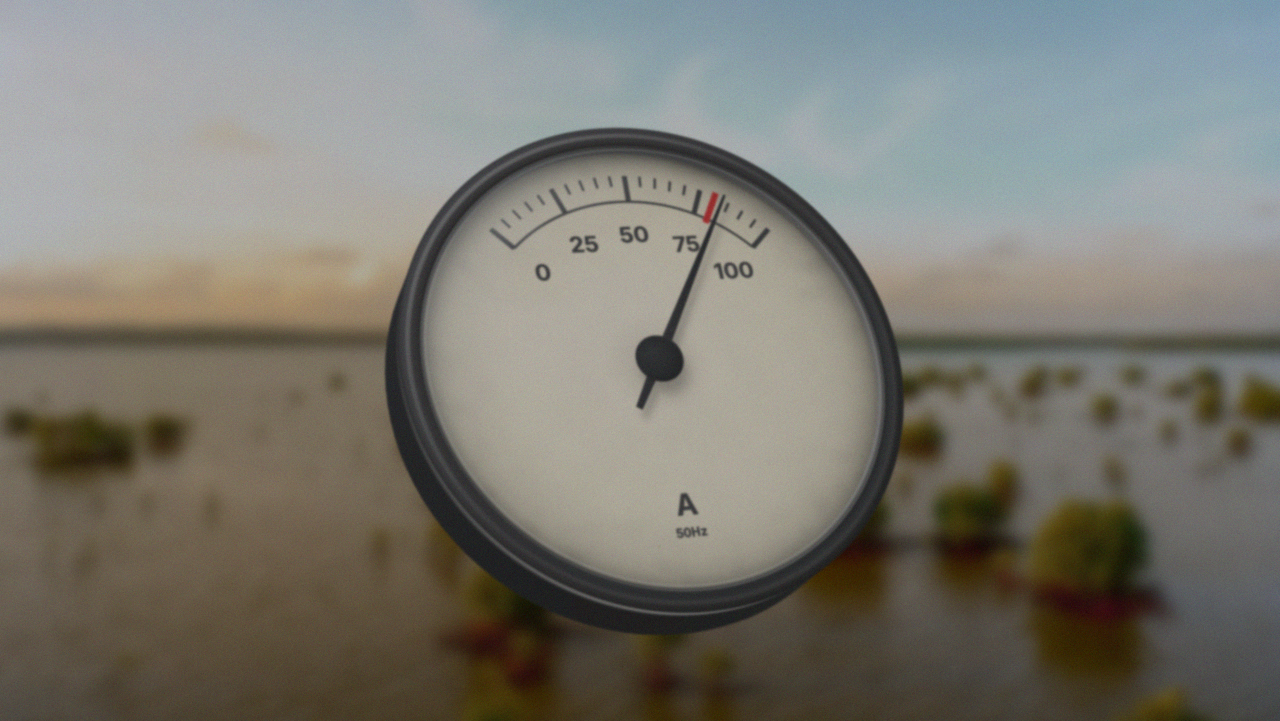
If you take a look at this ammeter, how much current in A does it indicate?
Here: 82.5 A
